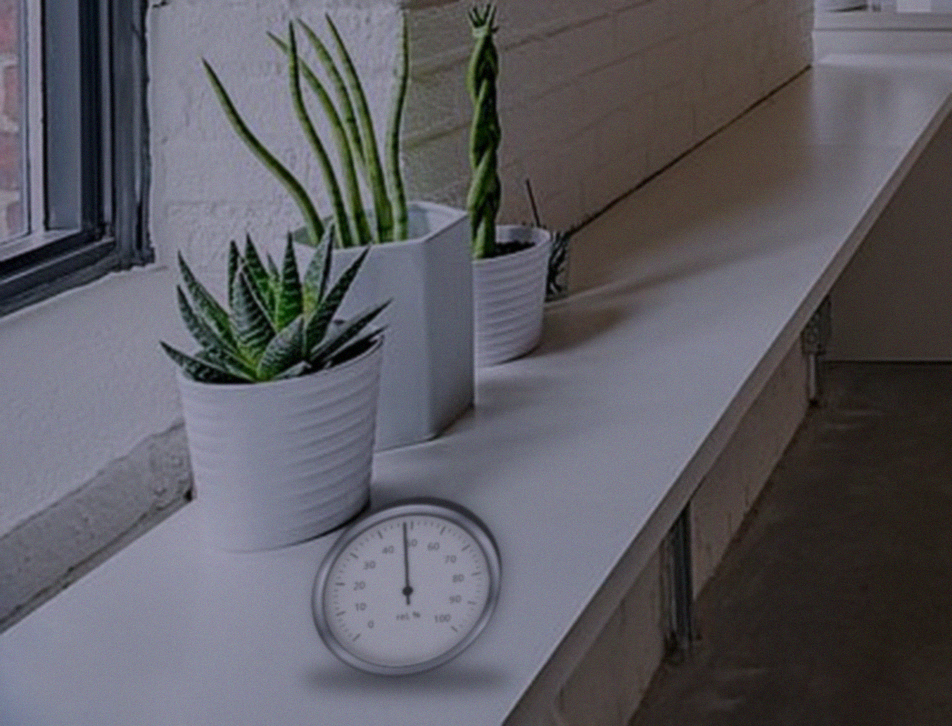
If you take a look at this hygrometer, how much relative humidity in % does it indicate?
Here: 48 %
